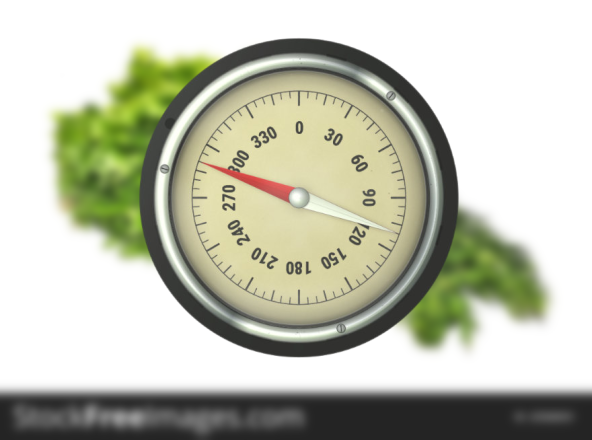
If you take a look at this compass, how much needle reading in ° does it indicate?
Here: 290 °
